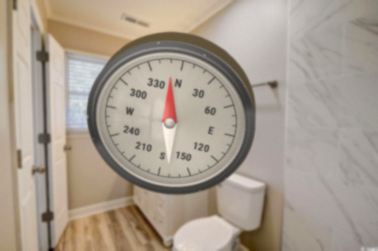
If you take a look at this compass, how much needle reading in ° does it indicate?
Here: 350 °
